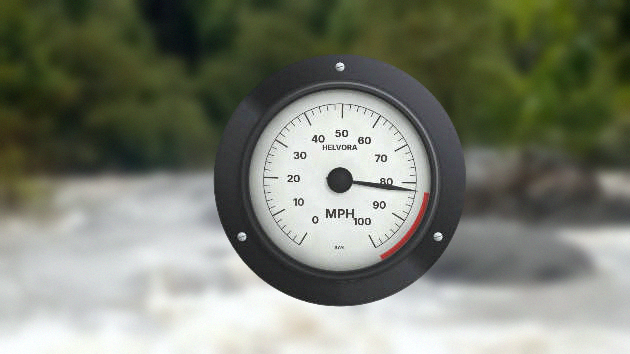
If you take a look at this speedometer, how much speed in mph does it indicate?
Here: 82 mph
